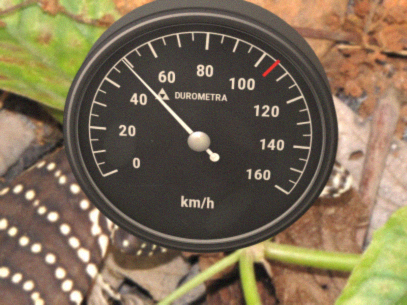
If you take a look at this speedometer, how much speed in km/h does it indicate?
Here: 50 km/h
